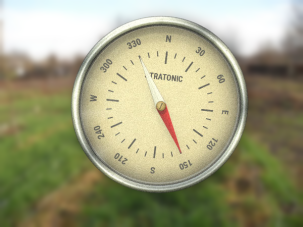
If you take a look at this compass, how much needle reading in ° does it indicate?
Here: 150 °
